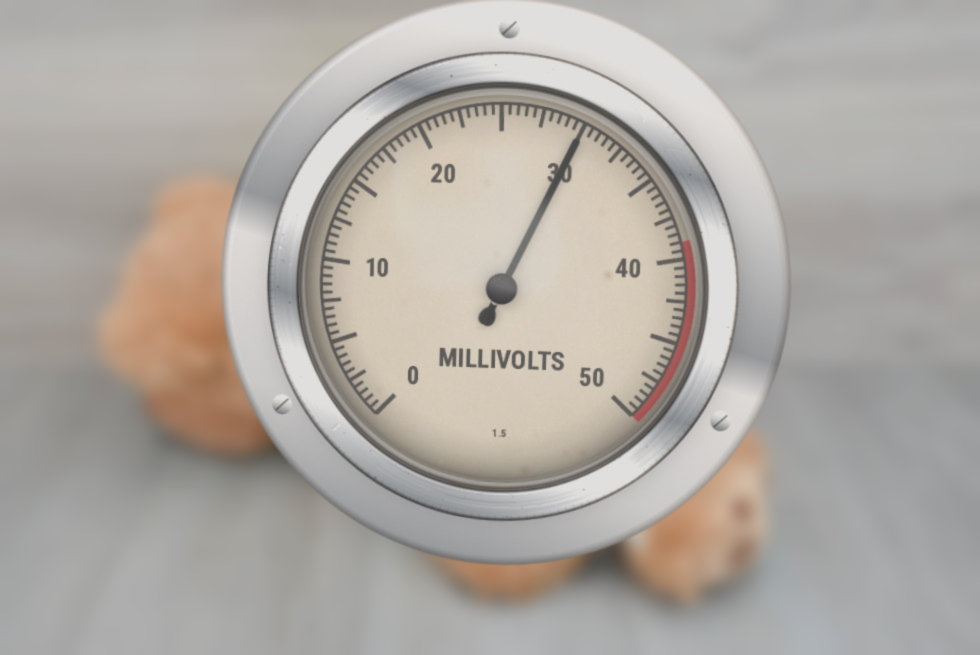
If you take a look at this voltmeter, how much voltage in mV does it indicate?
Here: 30 mV
